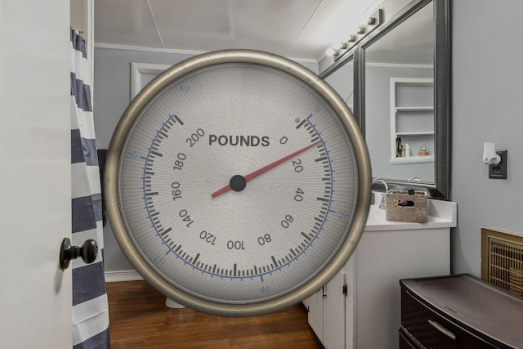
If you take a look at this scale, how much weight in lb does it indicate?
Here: 12 lb
